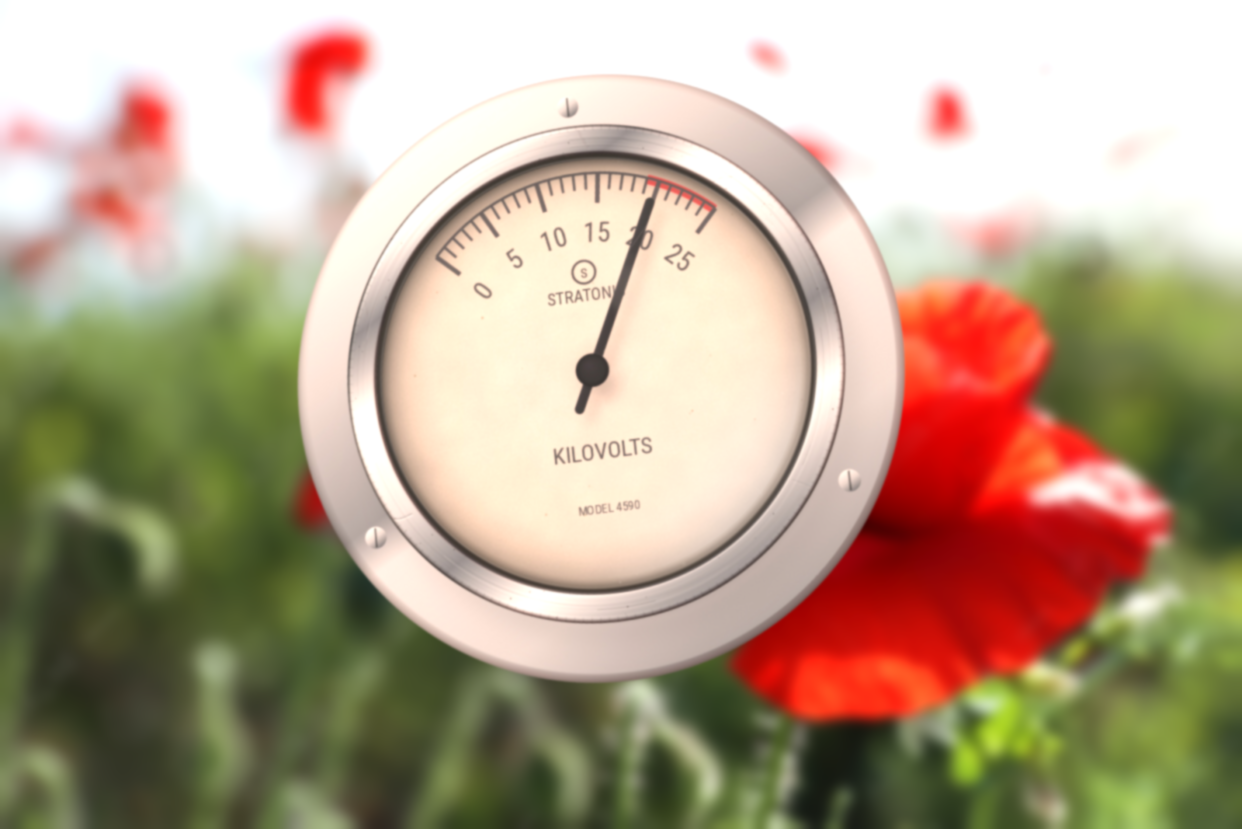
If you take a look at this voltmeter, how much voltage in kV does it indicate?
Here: 20 kV
